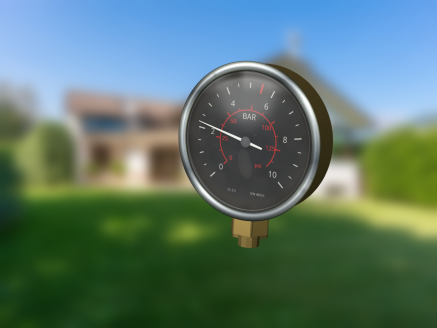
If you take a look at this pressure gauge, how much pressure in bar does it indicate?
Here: 2.25 bar
